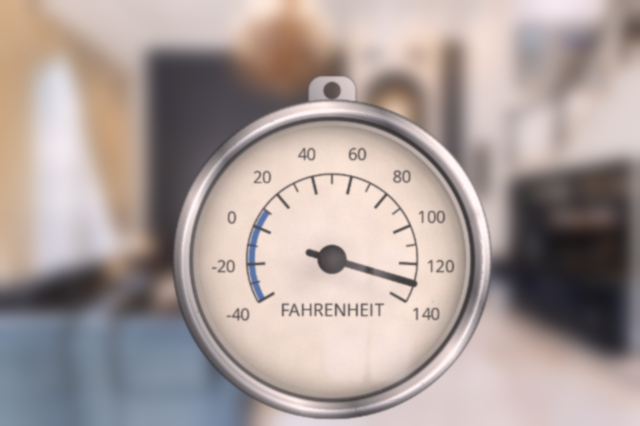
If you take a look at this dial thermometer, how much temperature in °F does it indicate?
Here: 130 °F
